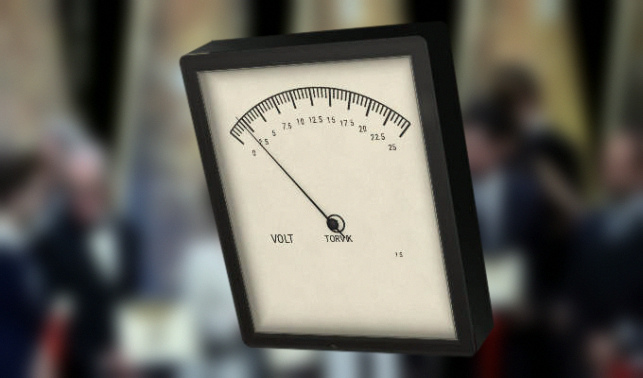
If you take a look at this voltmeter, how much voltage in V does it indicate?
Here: 2.5 V
